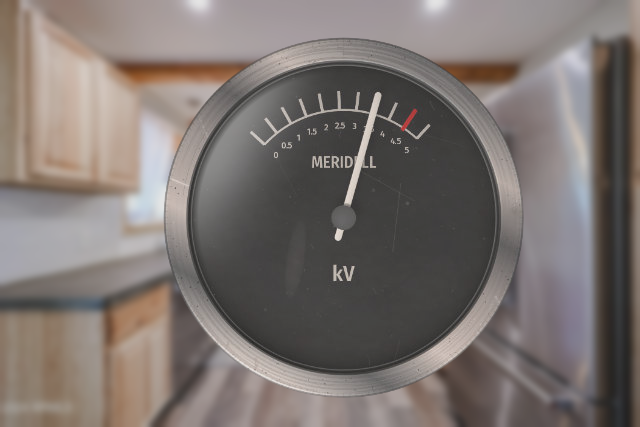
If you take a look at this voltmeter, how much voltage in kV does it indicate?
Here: 3.5 kV
